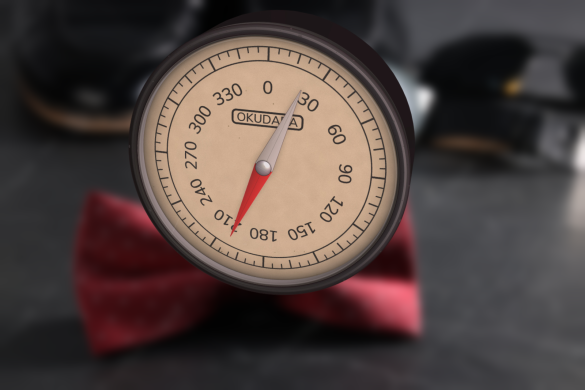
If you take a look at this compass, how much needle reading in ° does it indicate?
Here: 202.5 °
